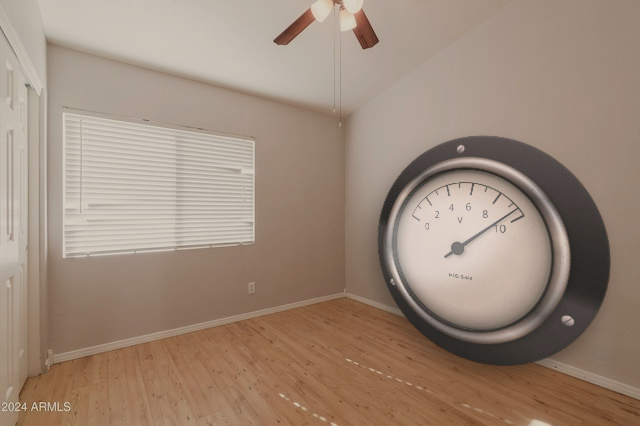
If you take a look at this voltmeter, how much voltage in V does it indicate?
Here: 9.5 V
